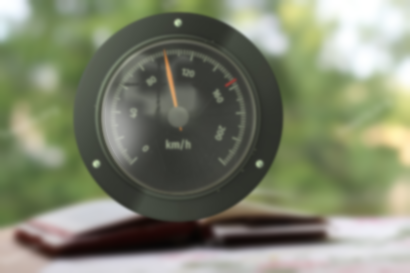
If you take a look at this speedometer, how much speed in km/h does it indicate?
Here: 100 km/h
